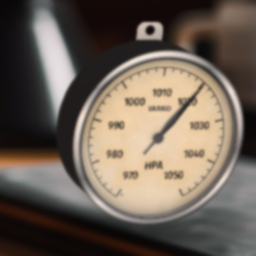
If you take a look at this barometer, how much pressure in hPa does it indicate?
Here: 1020 hPa
